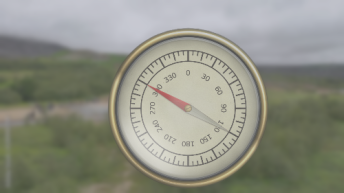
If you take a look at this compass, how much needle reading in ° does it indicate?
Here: 300 °
